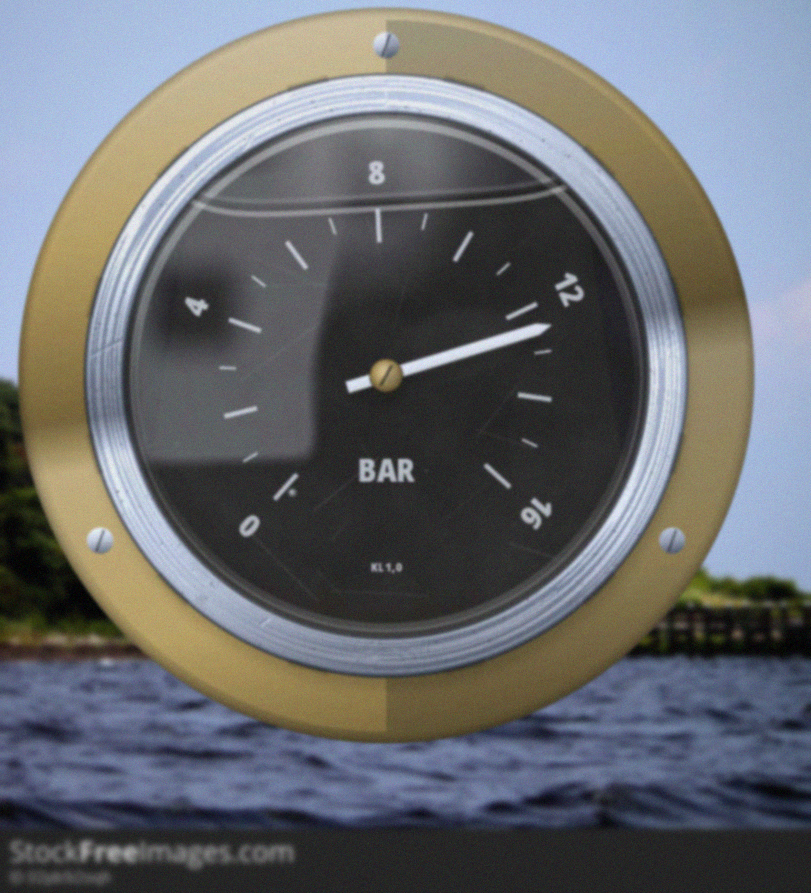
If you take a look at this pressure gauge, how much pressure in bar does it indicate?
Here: 12.5 bar
